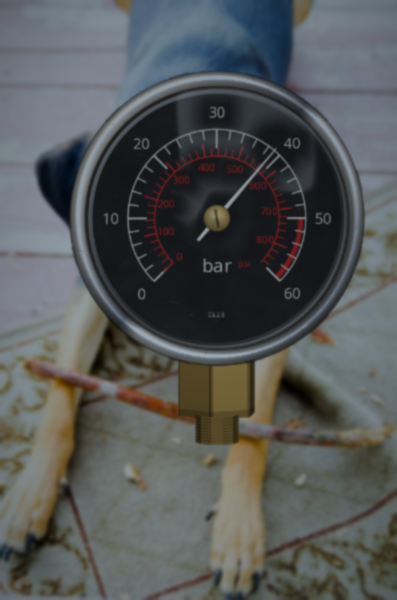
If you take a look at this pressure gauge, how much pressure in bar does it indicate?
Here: 39 bar
